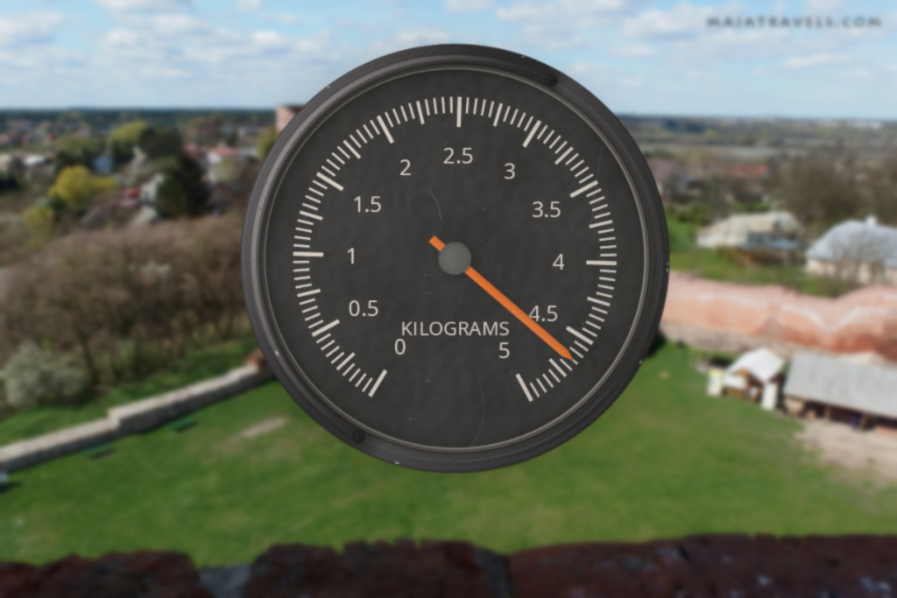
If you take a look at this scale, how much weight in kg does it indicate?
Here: 4.65 kg
